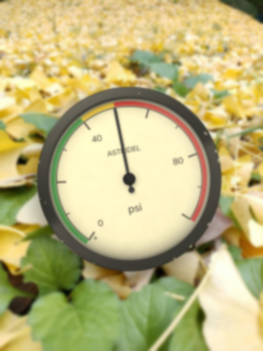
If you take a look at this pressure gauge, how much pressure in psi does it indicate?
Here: 50 psi
